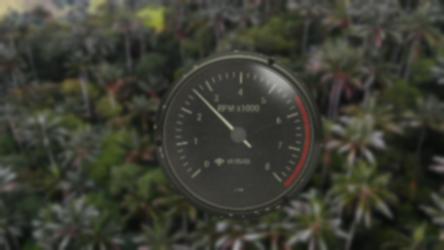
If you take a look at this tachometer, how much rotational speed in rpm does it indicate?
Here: 2600 rpm
